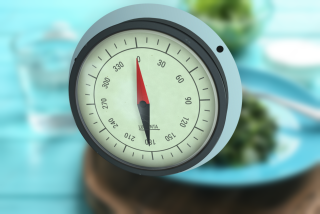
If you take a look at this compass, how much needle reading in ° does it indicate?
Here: 0 °
